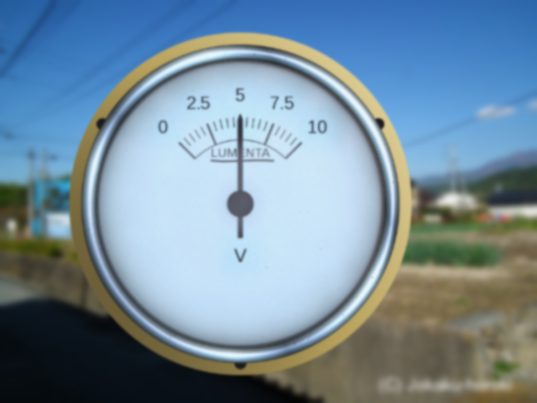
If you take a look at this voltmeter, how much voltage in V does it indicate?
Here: 5 V
